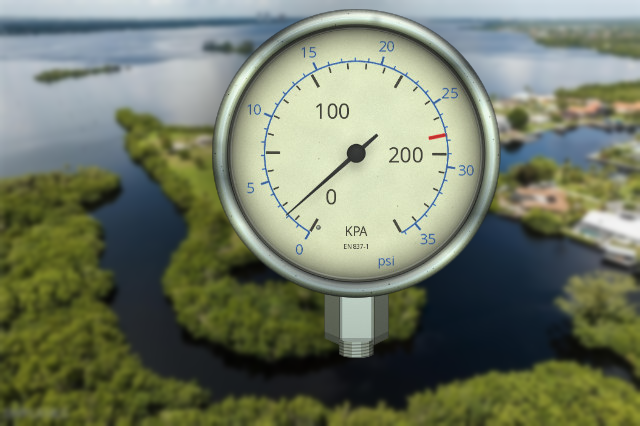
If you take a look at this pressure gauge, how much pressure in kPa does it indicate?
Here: 15 kPa
